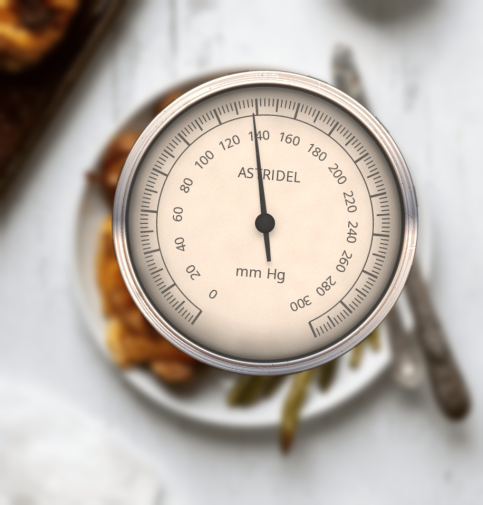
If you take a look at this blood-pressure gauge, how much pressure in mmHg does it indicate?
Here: 138 mmHg
